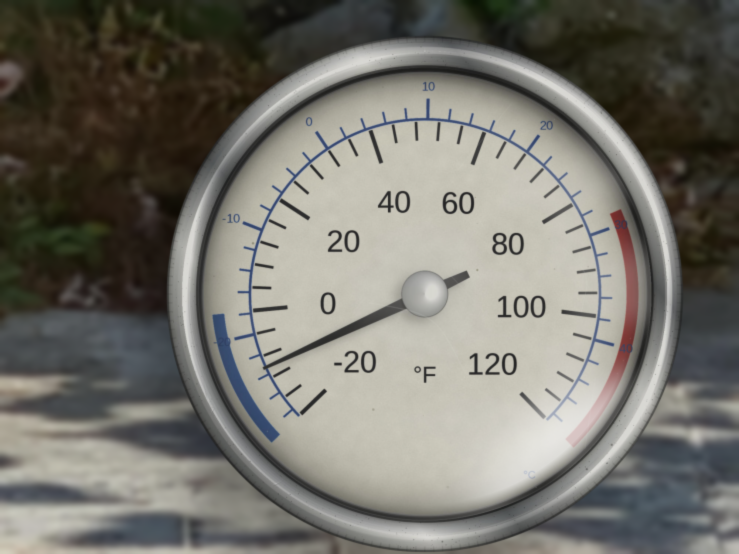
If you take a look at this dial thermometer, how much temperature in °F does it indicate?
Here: -10 °F
